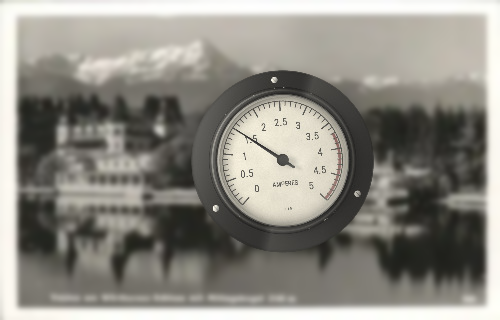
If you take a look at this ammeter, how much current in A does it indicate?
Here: 1.5 A
